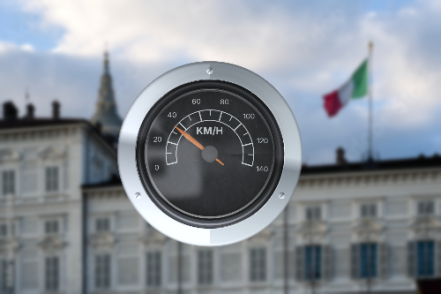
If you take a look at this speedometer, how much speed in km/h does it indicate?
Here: 35 km/h
